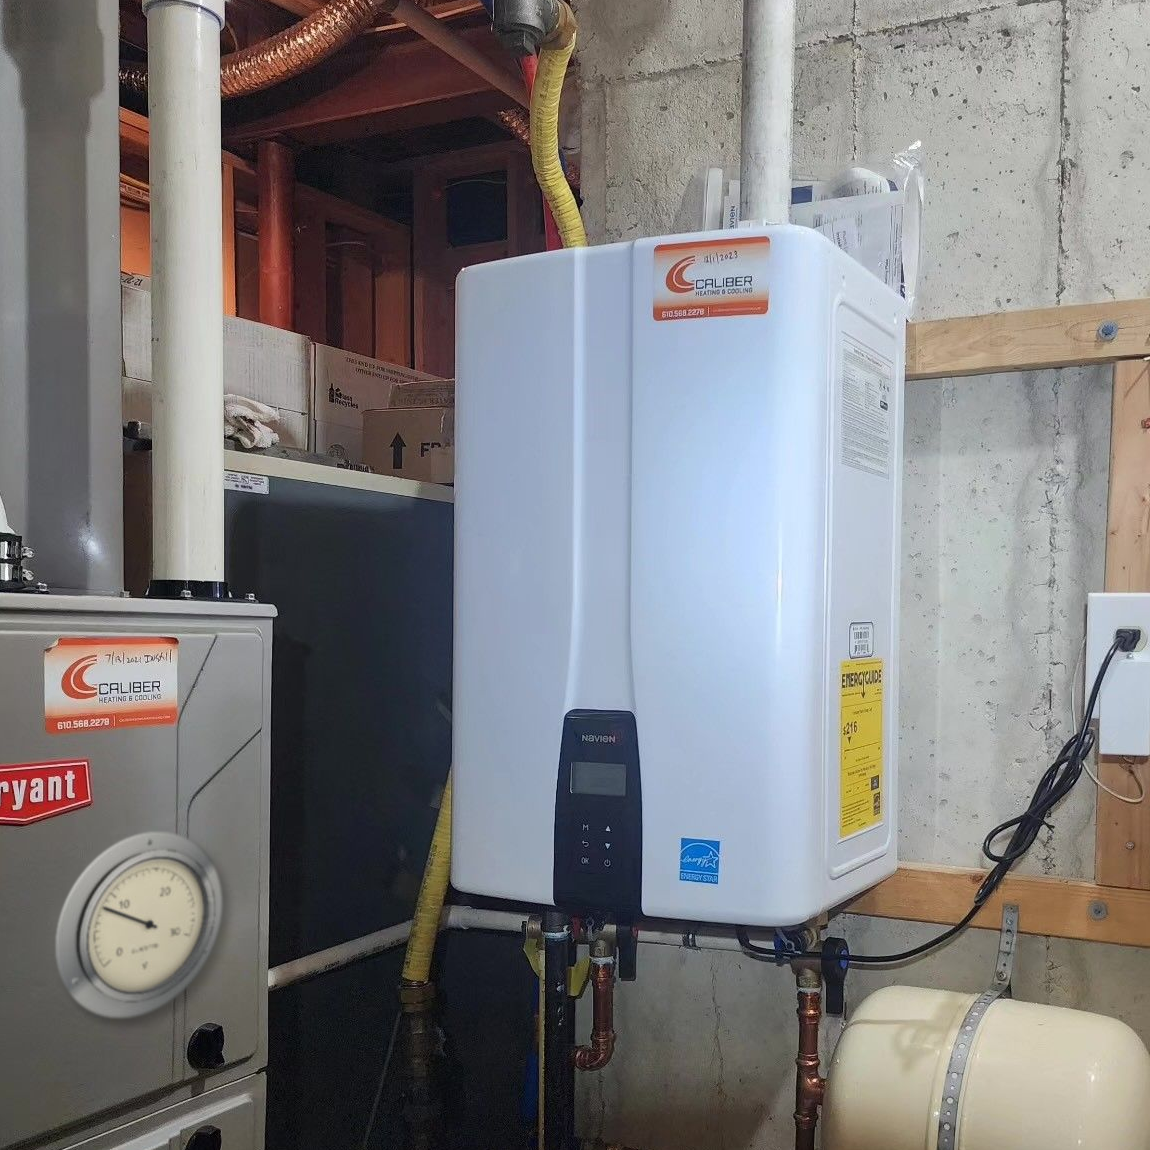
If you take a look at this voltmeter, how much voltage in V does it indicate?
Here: 8 V
